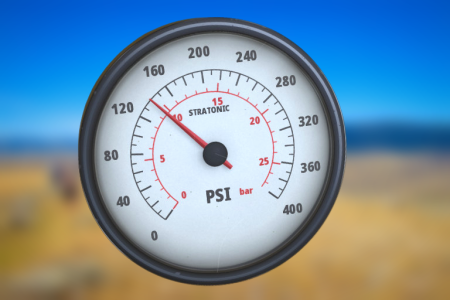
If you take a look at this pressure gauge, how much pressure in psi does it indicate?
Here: 140 psi
